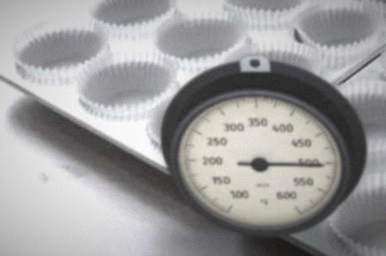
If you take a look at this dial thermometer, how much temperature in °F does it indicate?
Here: 500 °F
